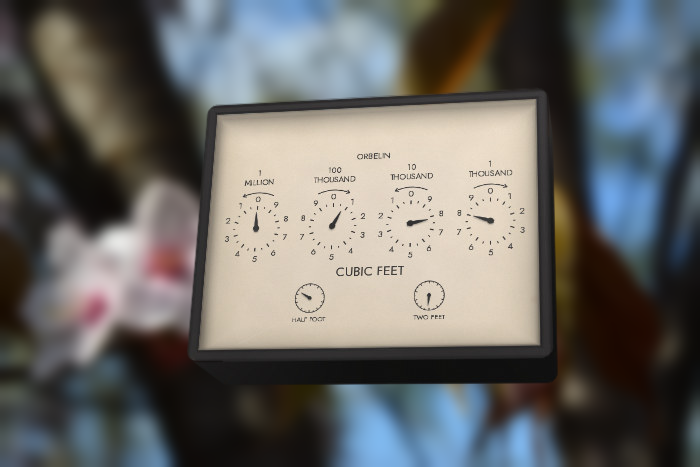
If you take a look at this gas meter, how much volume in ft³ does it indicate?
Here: 7800 ft³
